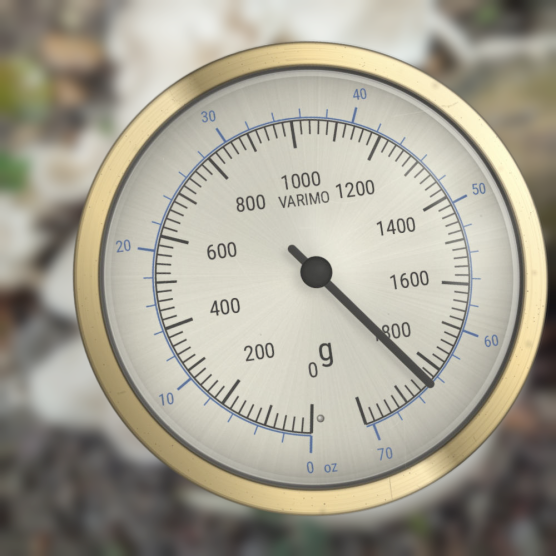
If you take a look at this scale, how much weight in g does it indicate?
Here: 1840 g
